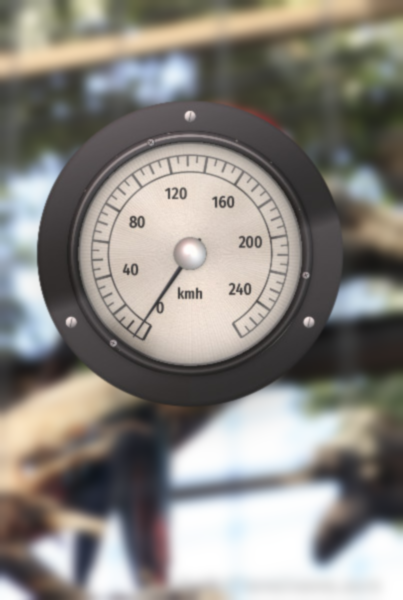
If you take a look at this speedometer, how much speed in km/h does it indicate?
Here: 5 km/h
